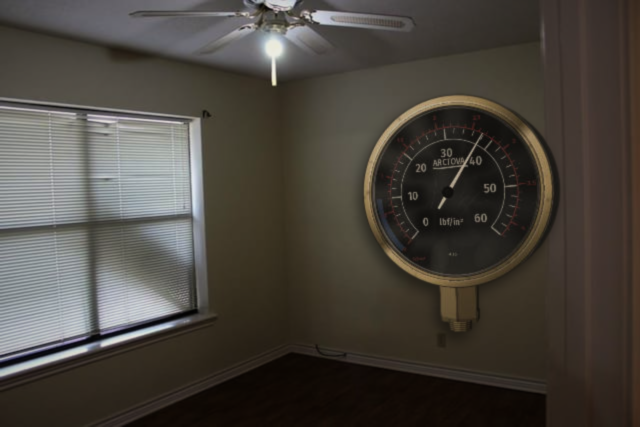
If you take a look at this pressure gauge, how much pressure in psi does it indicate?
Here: 38 psi
